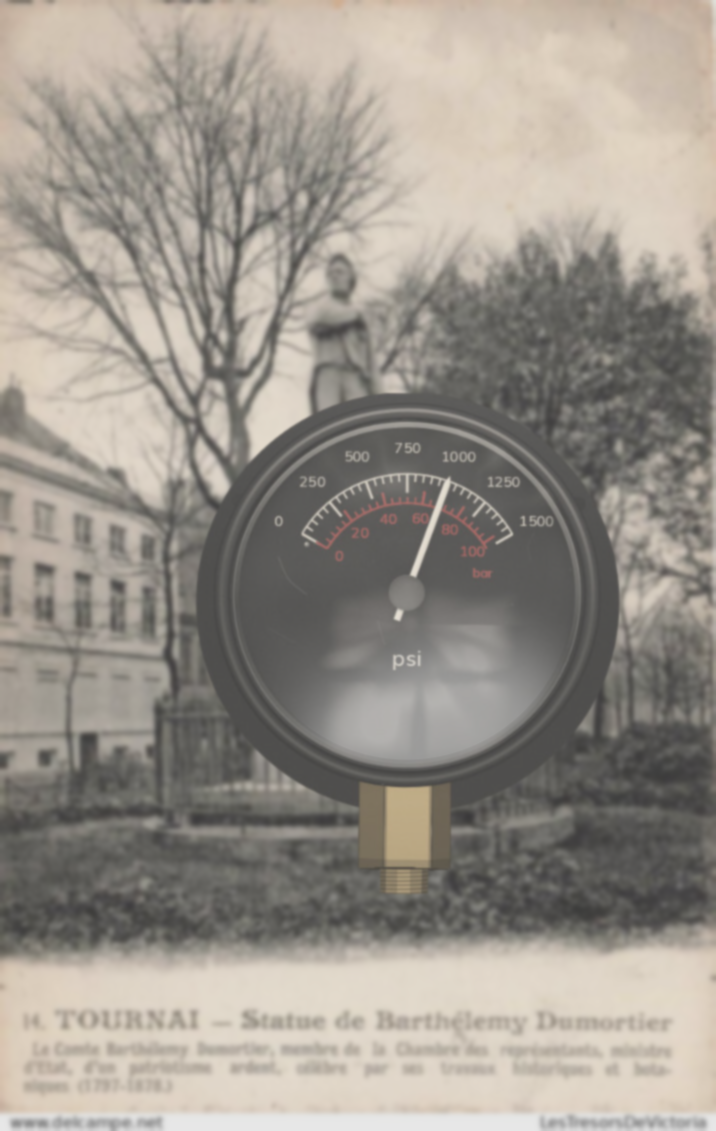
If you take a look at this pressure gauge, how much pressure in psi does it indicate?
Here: 1000 psi
